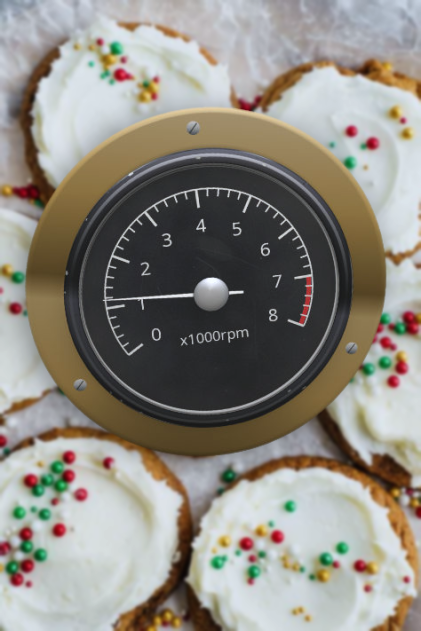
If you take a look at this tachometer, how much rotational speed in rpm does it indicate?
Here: 1200 rpm
